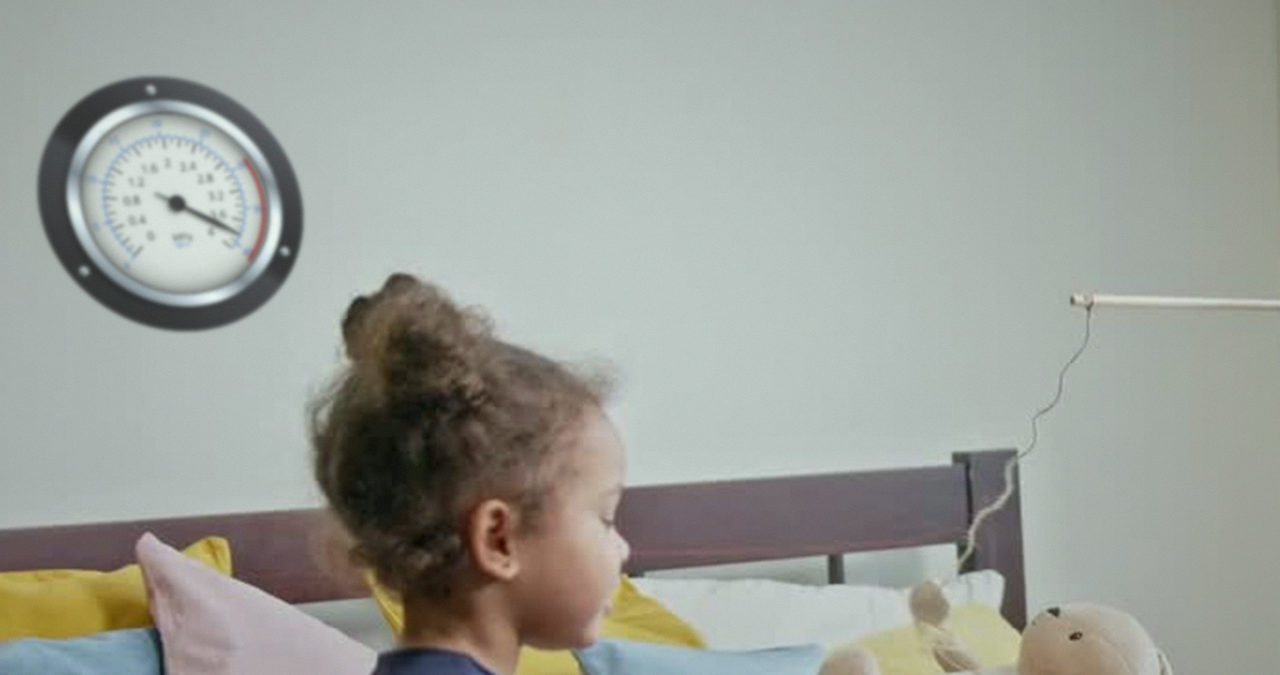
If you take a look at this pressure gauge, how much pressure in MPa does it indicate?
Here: 3.8 MPa
